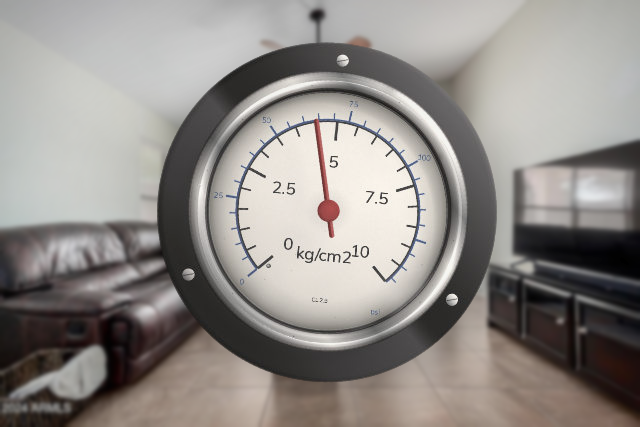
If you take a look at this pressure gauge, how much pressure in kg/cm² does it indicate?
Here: 4.5 kg/cm²
